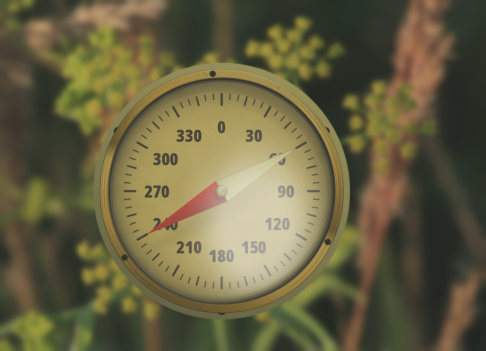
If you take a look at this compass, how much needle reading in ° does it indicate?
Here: 240 °
